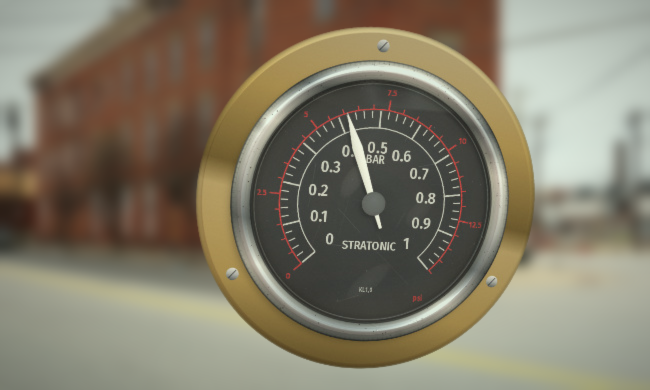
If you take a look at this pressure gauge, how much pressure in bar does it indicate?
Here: 0.42 bar
